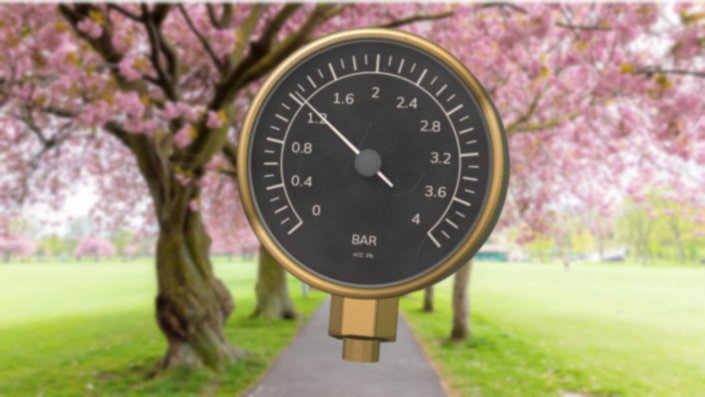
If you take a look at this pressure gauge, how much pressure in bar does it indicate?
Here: 1.25 bar
